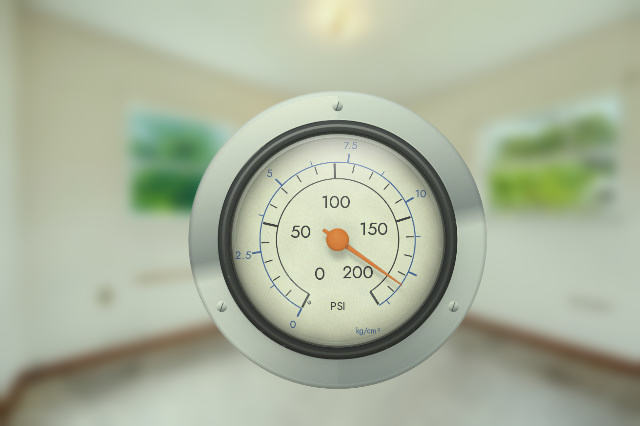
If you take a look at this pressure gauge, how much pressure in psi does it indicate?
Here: 185 psi
